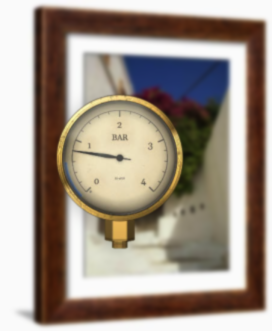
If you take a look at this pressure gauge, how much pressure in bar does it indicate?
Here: 0.8 bar
